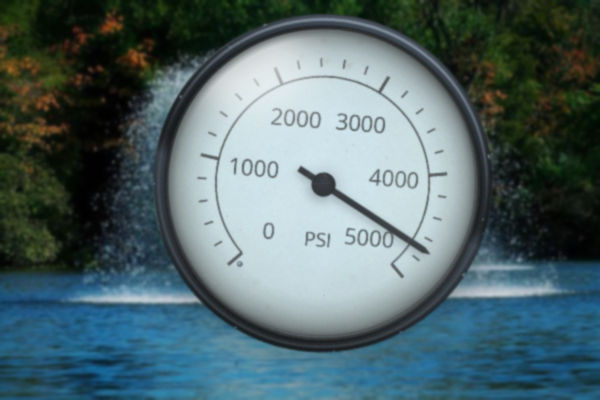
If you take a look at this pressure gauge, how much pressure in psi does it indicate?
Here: 4700 psi
